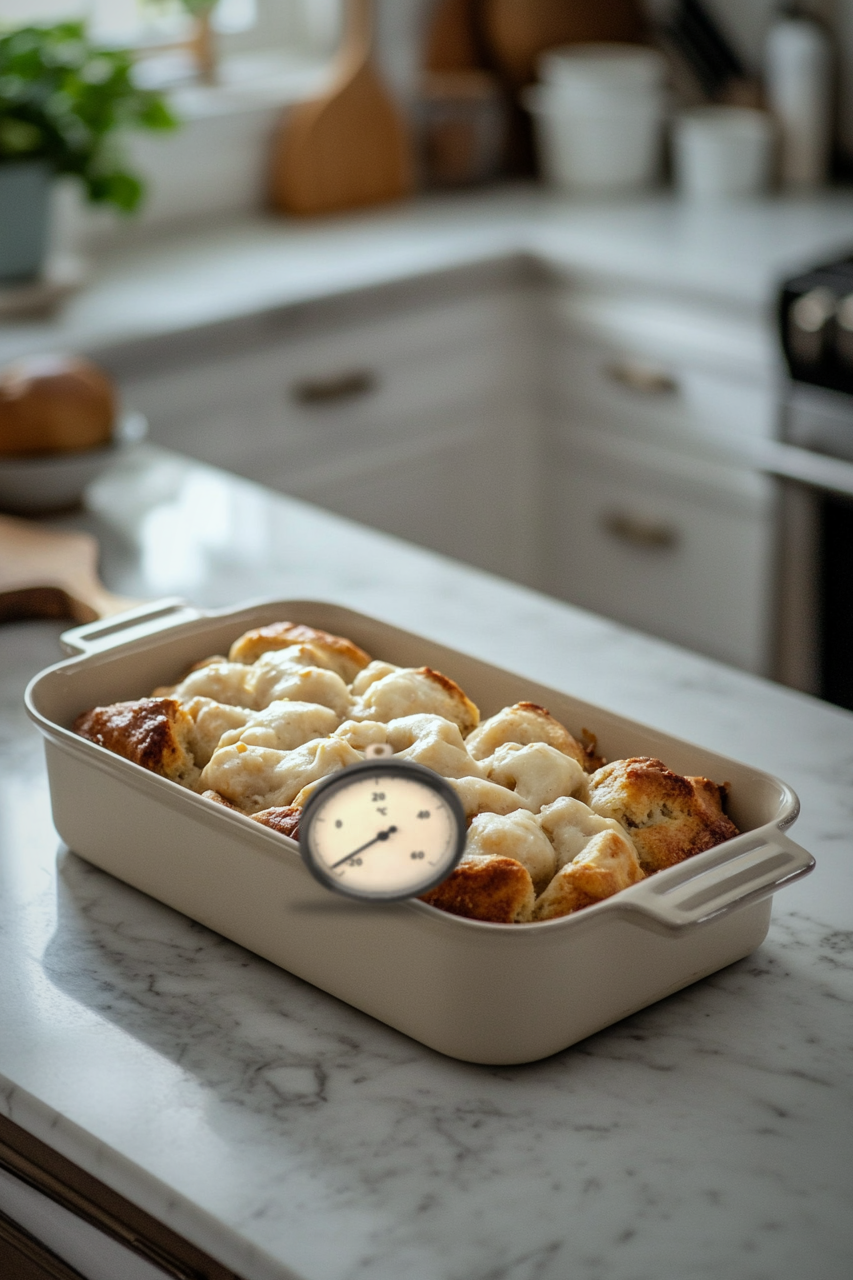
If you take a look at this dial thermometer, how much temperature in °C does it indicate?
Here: -16 °C
